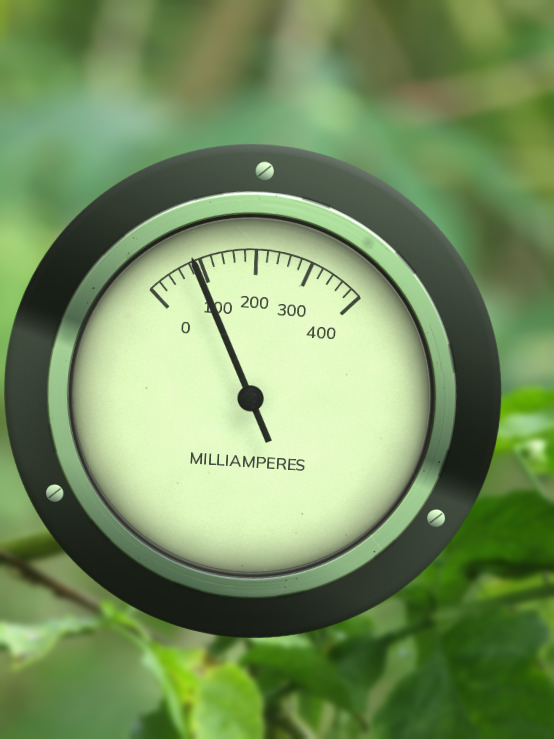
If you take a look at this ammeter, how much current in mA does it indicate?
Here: 90 mA
